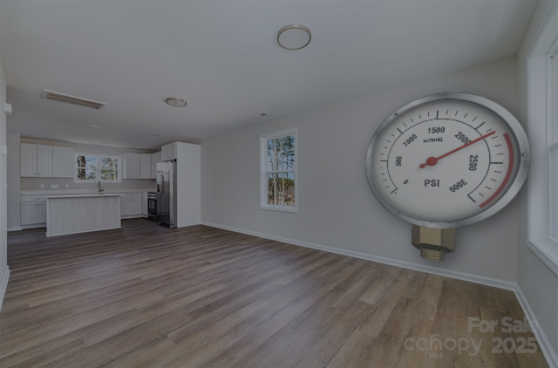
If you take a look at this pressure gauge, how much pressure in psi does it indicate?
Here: 2150 psi
